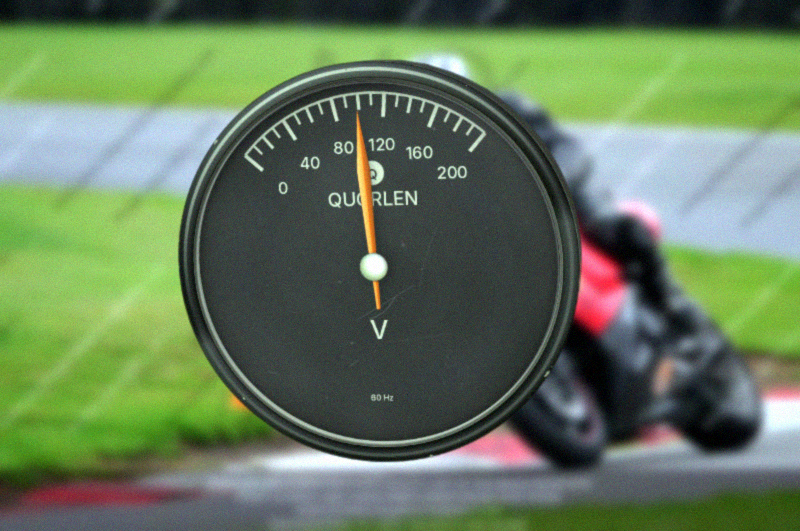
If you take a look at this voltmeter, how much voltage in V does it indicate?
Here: 100 V
